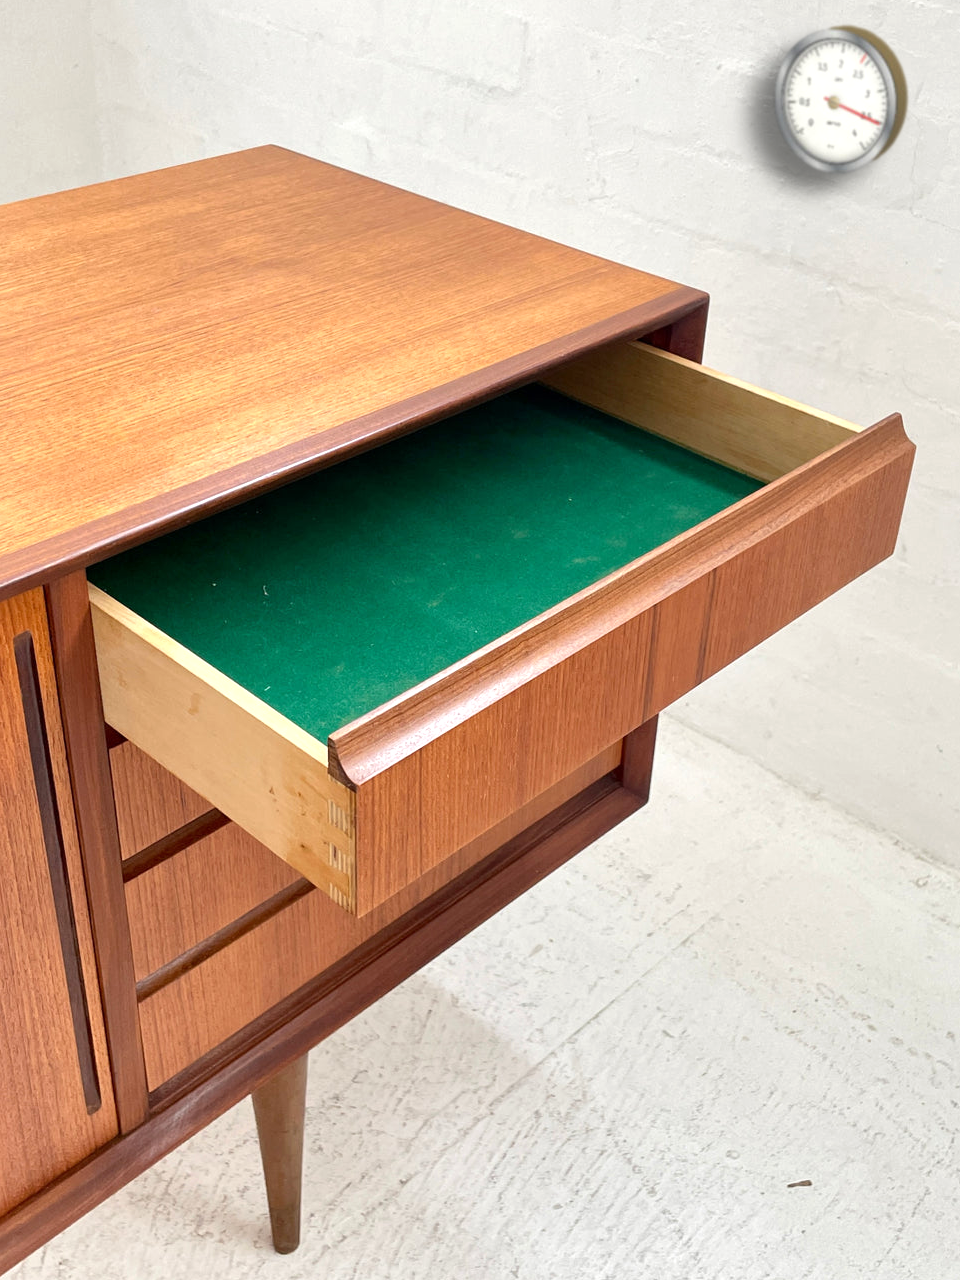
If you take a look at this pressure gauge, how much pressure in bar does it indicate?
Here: 3.5 bar
